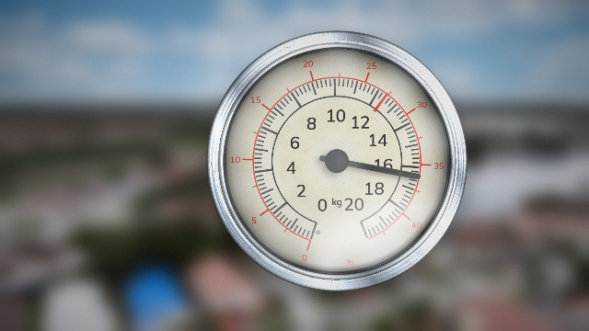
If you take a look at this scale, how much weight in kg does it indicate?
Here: 16.4 kg
